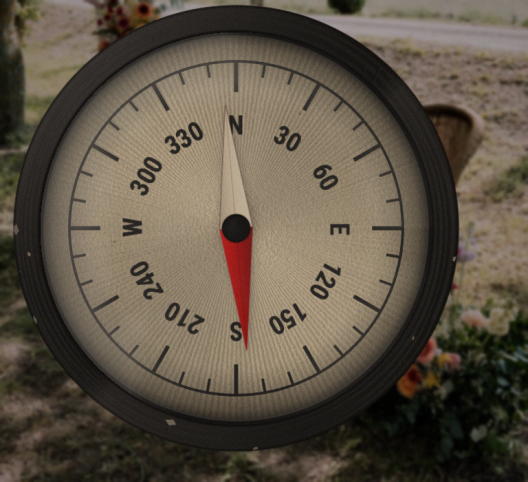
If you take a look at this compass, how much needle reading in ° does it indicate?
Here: 175 °
